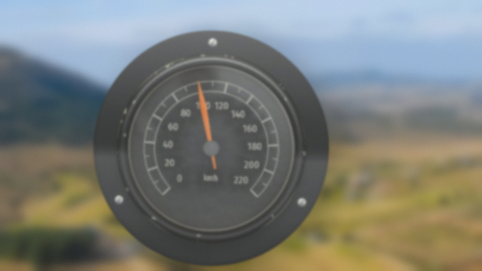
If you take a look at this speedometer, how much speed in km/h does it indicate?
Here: 100 km/h
